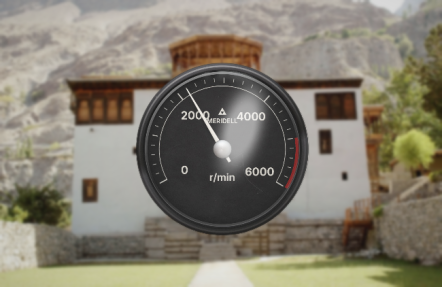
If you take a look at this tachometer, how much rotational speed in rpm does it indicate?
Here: 2200 rpm
